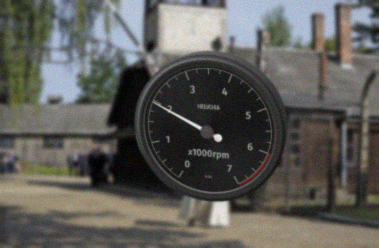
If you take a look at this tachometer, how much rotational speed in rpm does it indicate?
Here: 2000 rpm
